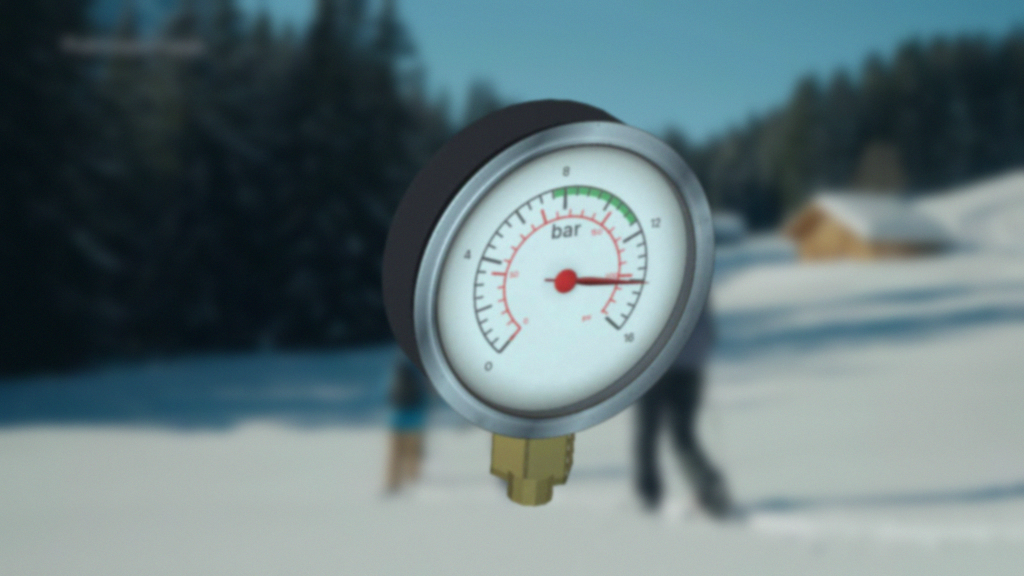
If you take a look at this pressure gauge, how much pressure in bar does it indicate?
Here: 14 bar
